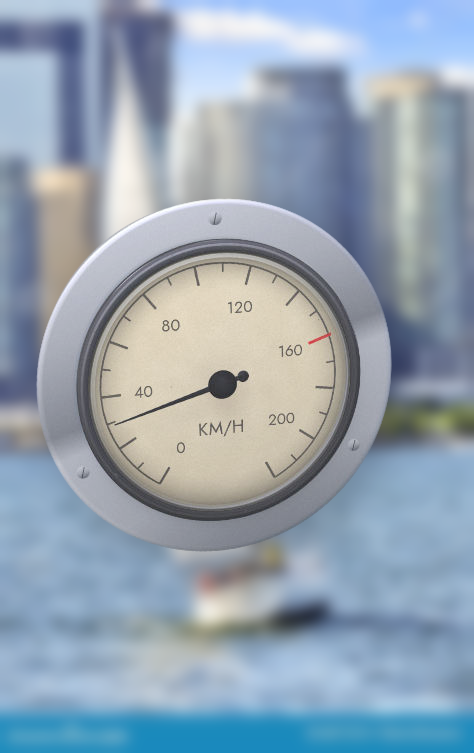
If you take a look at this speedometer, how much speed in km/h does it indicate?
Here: 30 km/h
